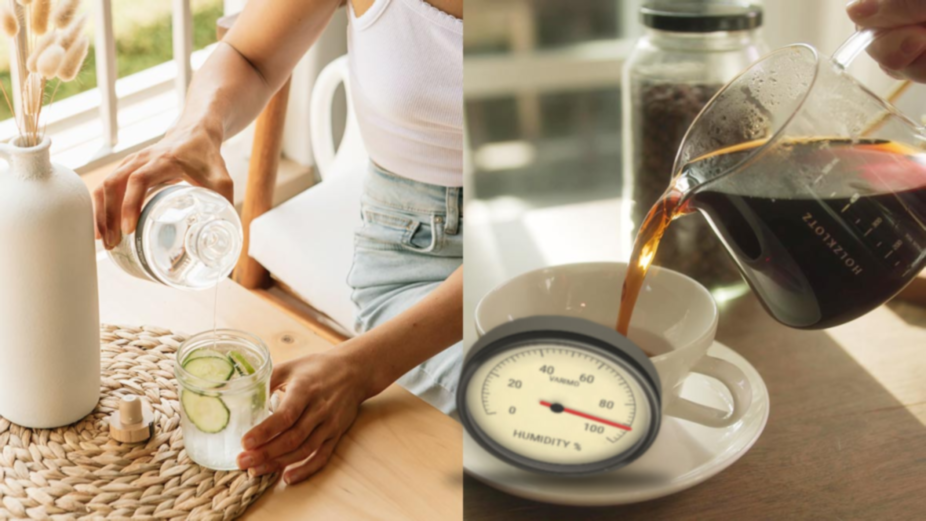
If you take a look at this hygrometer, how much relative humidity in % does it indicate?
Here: 90 %
